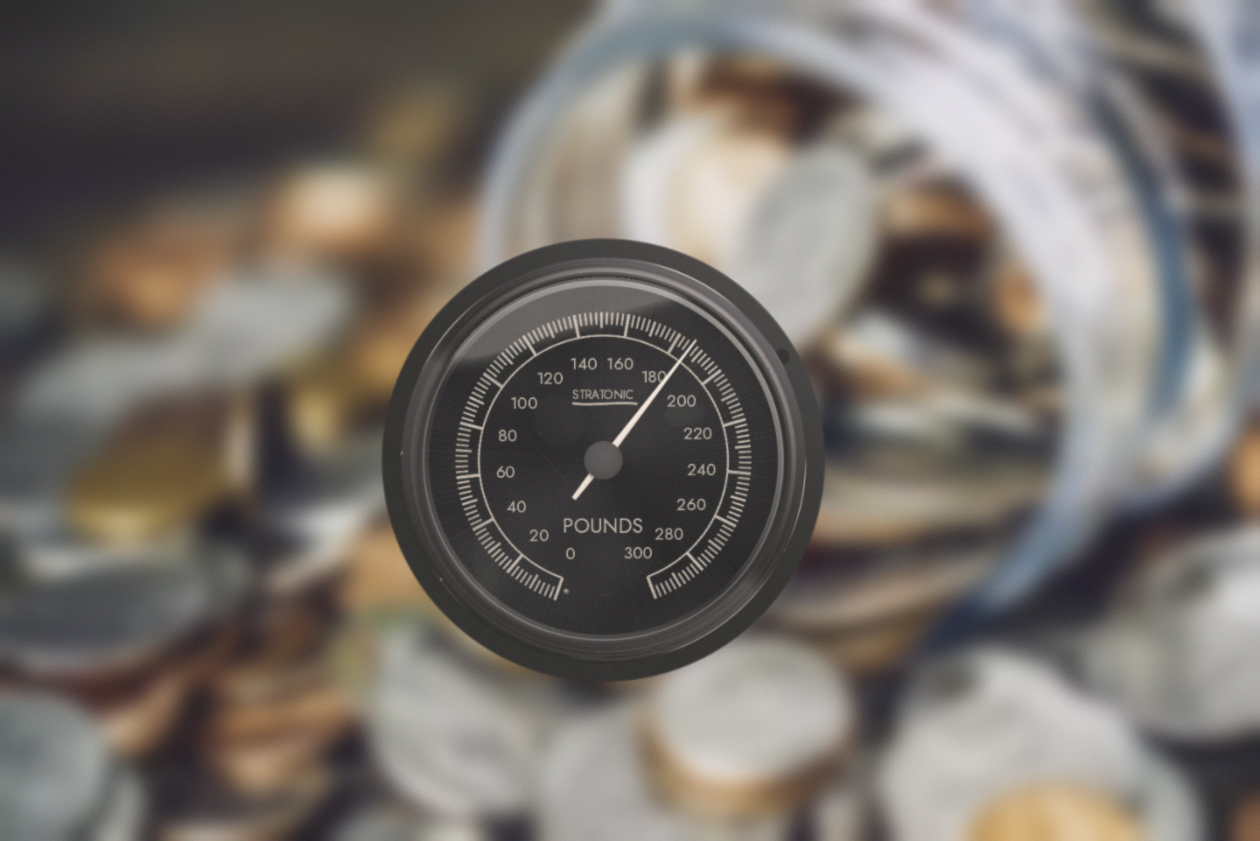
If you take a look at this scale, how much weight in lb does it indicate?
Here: 186 lb
